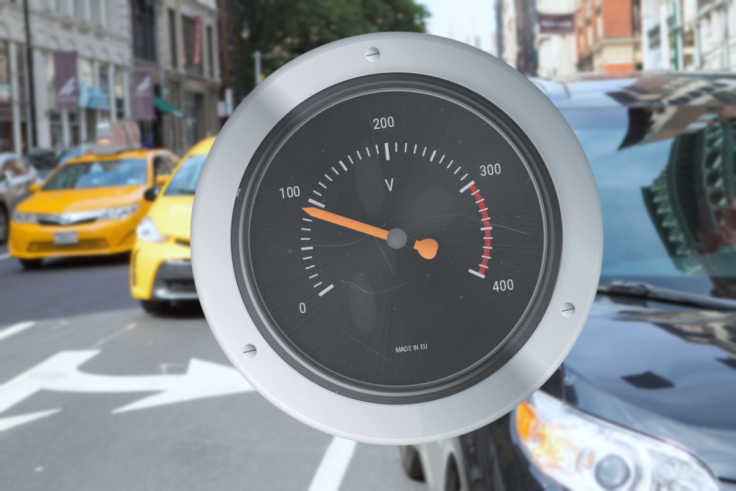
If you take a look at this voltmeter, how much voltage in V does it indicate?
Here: 90 V
